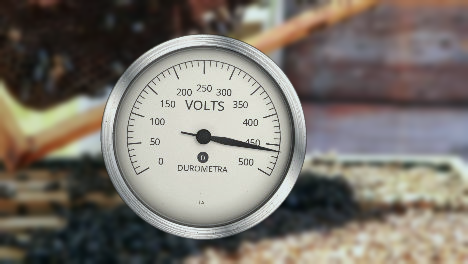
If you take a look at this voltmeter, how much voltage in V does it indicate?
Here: 460 V
